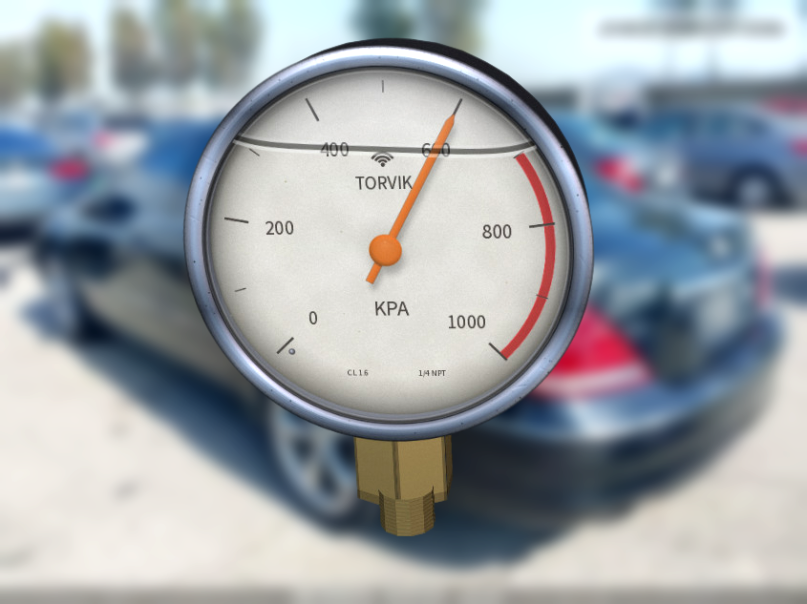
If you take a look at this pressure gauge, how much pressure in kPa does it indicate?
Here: 600 kPa
